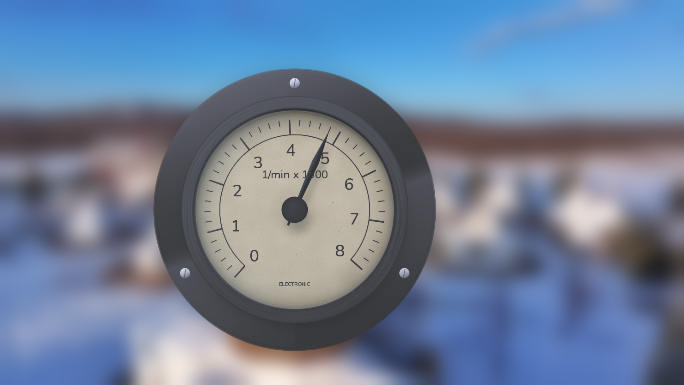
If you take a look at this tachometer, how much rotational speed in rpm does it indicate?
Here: 4800 rpm
